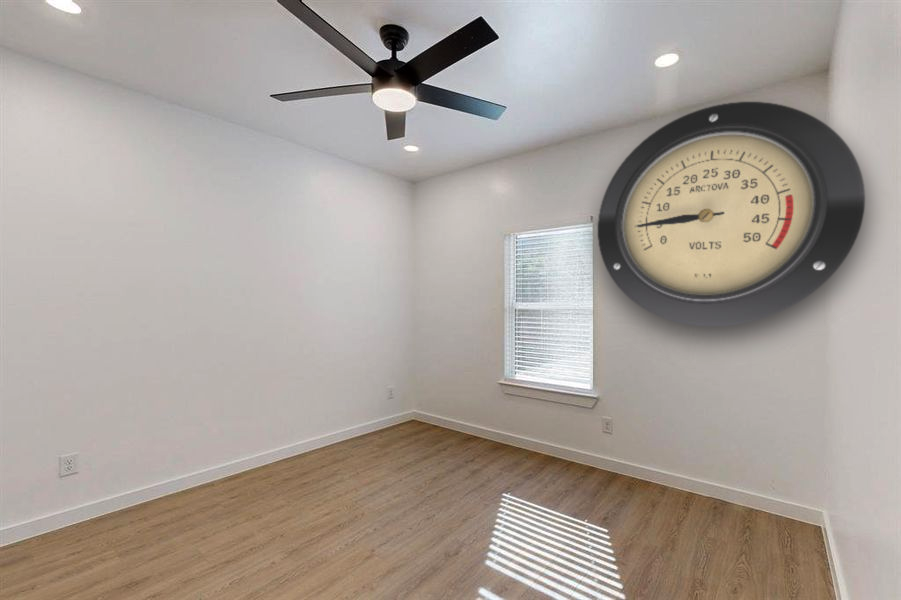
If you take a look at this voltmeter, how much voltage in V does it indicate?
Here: 5 V
